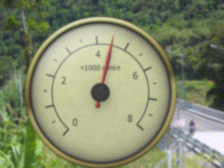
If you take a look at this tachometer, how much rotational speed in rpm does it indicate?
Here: 4500 rpm
